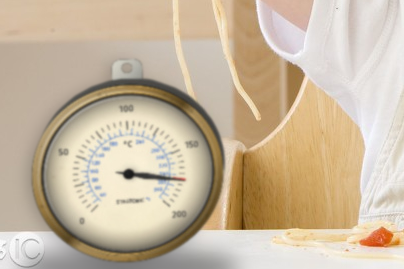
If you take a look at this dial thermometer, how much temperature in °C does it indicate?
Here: 175 °C
